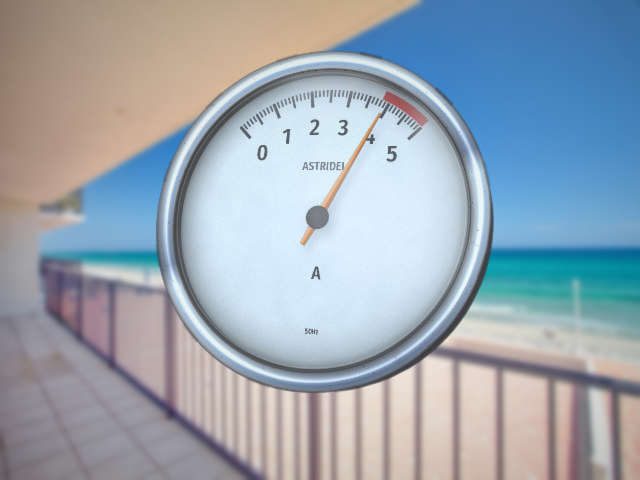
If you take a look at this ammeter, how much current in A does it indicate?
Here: 4 A
